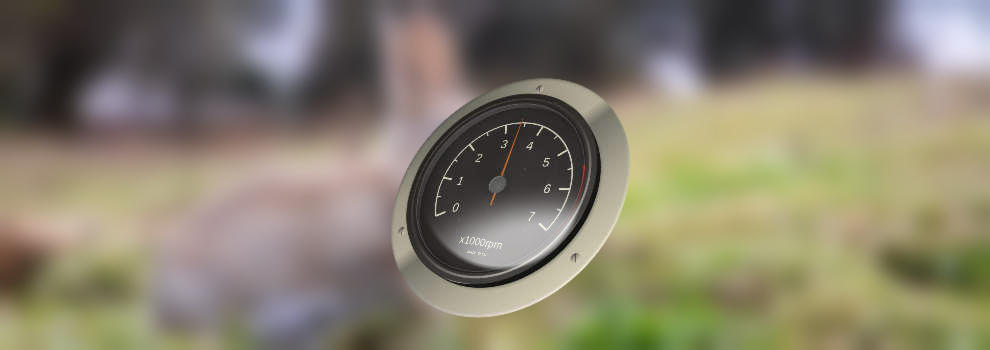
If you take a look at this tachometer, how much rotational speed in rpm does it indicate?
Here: 3500 rpm
